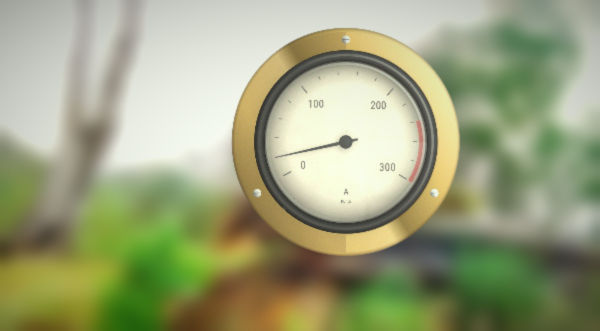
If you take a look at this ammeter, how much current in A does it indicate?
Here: 20 A
